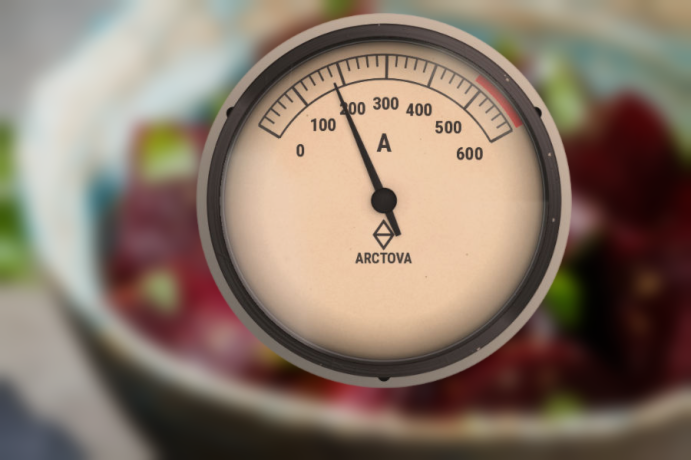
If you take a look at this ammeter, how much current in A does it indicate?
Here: 180 A
